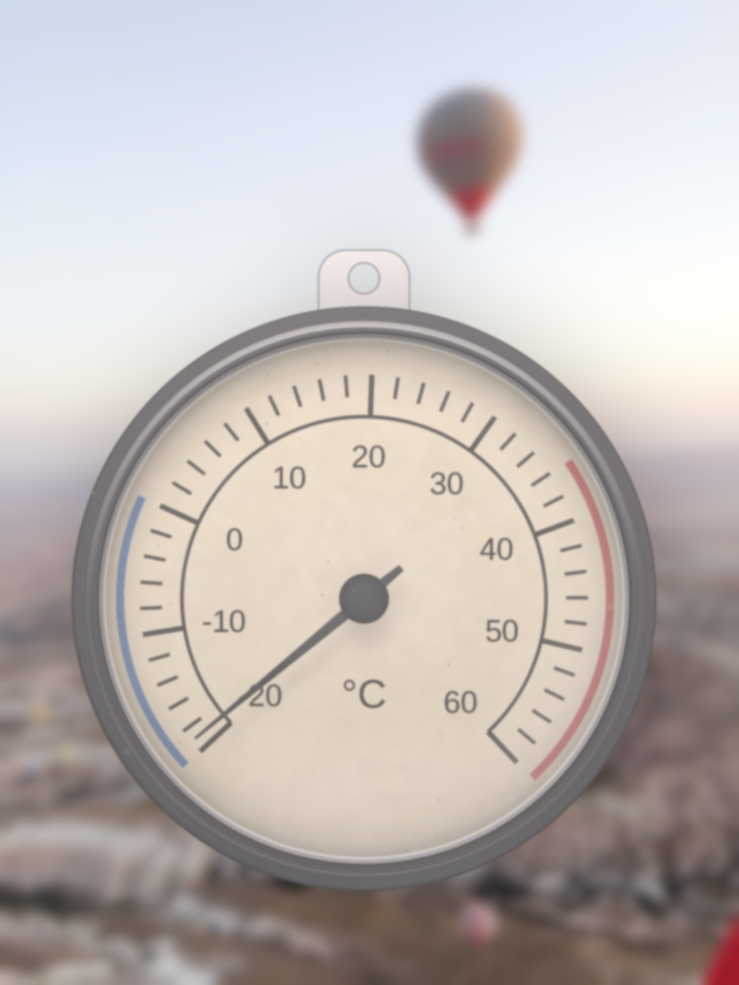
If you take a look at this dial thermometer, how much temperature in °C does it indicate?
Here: -19 °C
